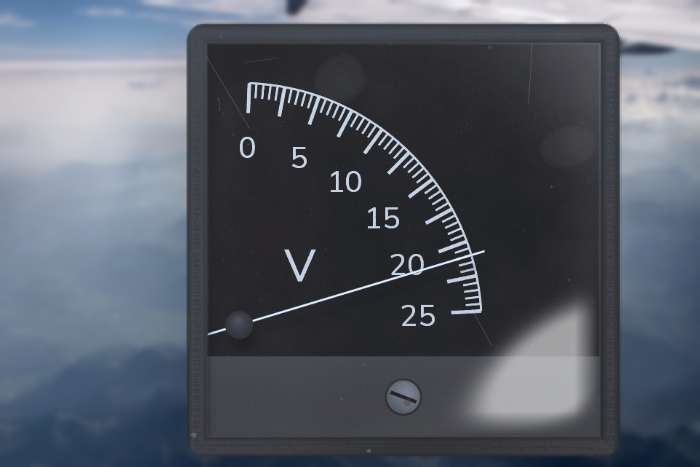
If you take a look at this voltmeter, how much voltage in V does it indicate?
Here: 21 V
